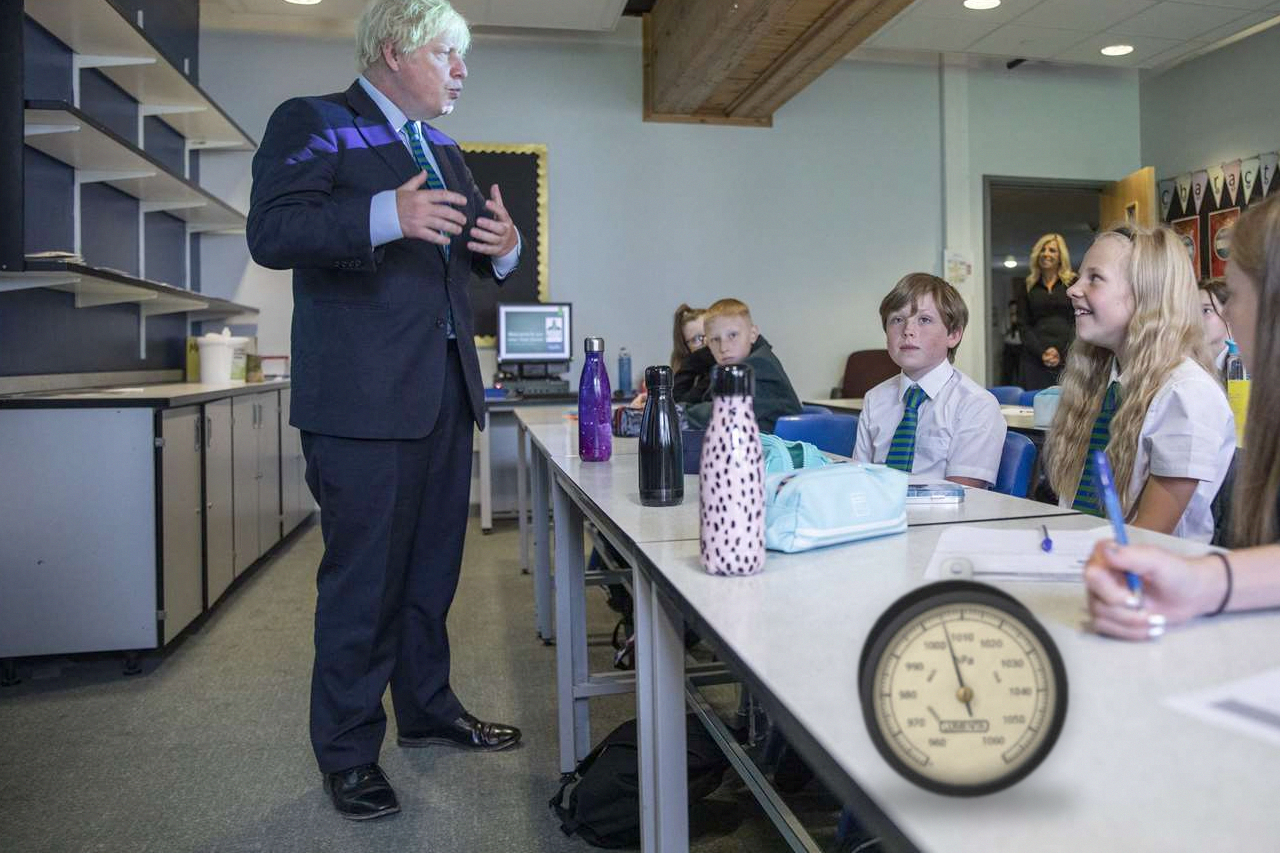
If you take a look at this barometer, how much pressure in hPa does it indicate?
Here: 1005 hPa
